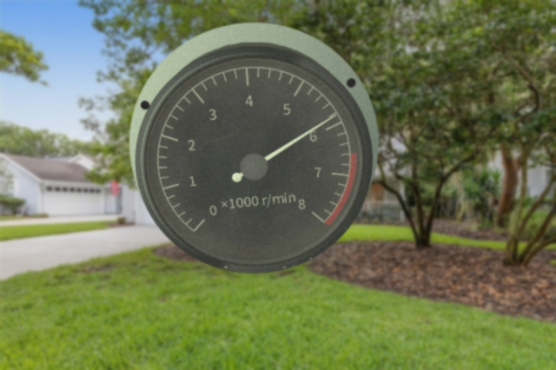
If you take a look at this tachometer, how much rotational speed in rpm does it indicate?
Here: 5800 rpm
